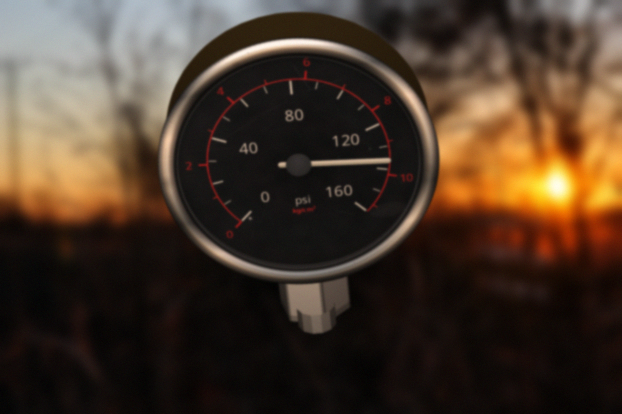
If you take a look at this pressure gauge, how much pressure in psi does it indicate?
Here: 135 psi
